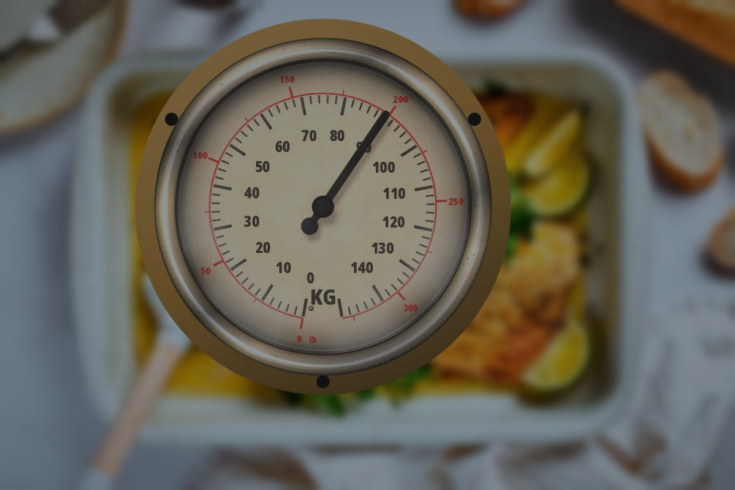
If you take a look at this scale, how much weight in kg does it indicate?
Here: 90 kg
